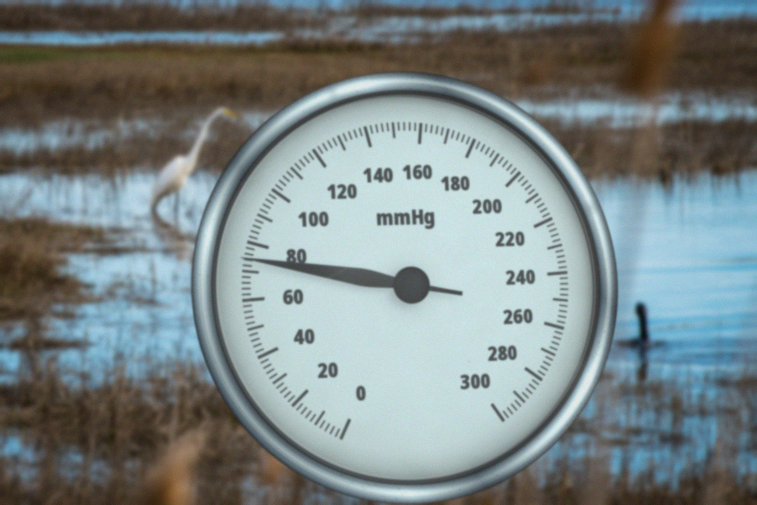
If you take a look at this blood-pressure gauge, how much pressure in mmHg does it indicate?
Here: 74 mmHg
